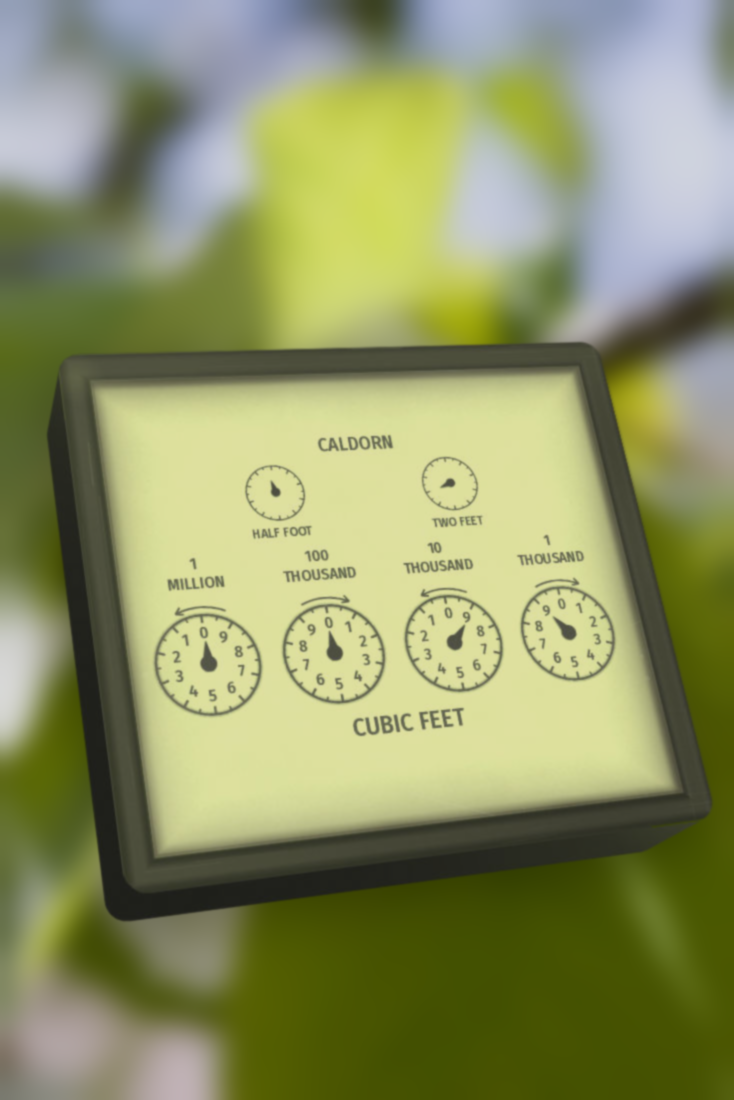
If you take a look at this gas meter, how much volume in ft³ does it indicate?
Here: 998900 ft³
